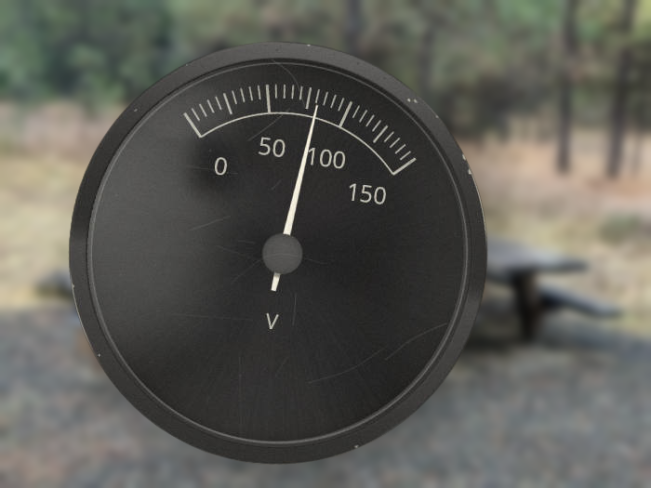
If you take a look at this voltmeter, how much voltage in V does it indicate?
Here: 80 V
